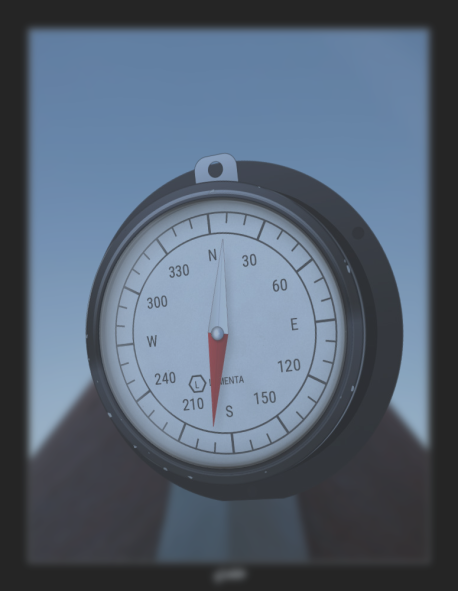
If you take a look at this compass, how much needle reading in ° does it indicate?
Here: 190 °
